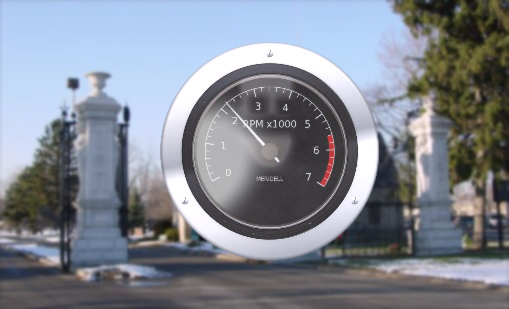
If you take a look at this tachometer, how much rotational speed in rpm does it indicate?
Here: 2200 rpm
